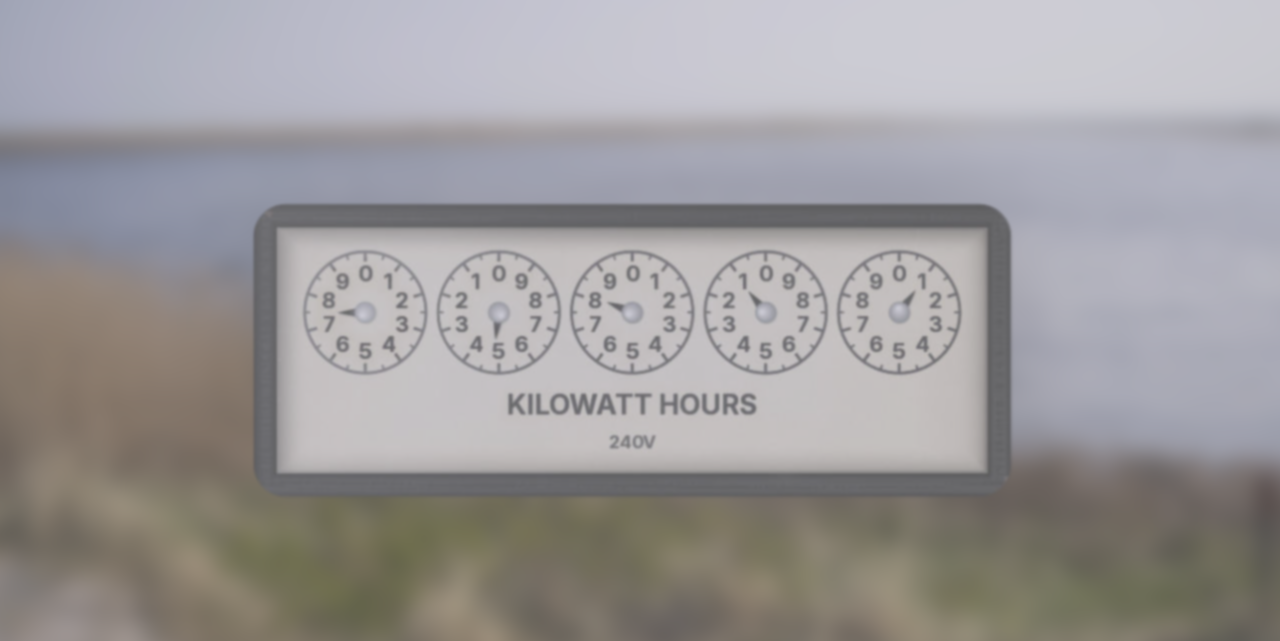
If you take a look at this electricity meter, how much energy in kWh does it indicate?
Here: 74811 kWh
